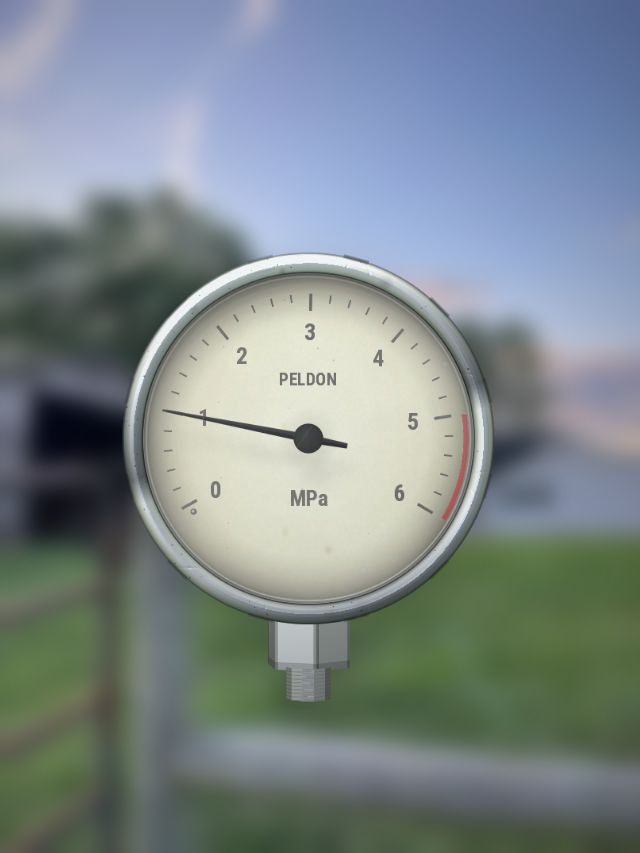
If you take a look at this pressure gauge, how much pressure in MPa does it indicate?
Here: 1 MPa
